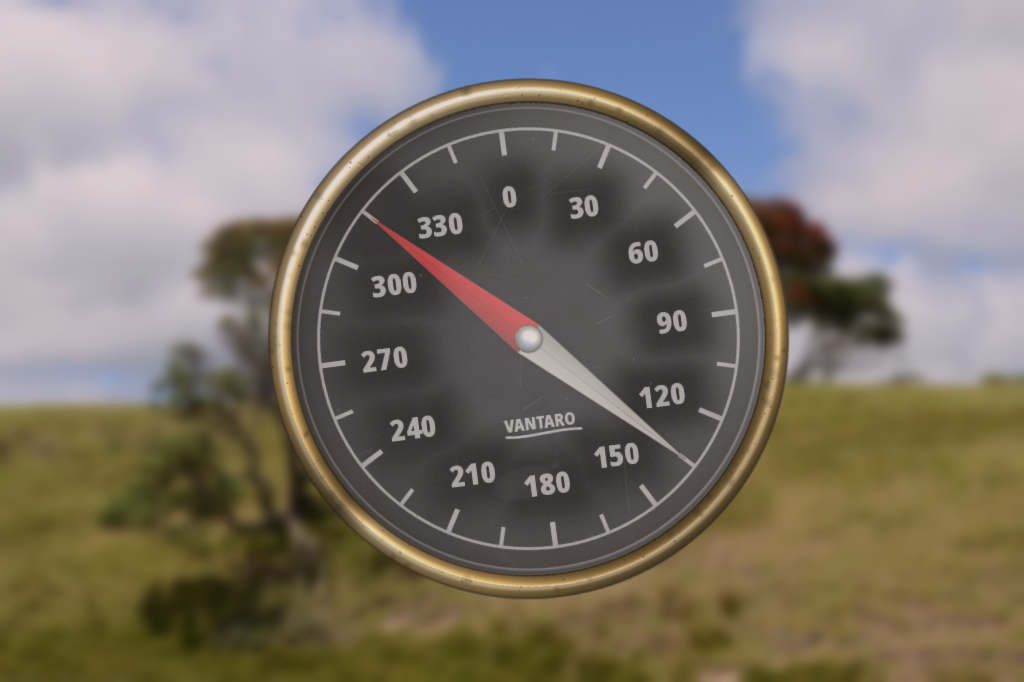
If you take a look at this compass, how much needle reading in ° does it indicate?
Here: 315 °
